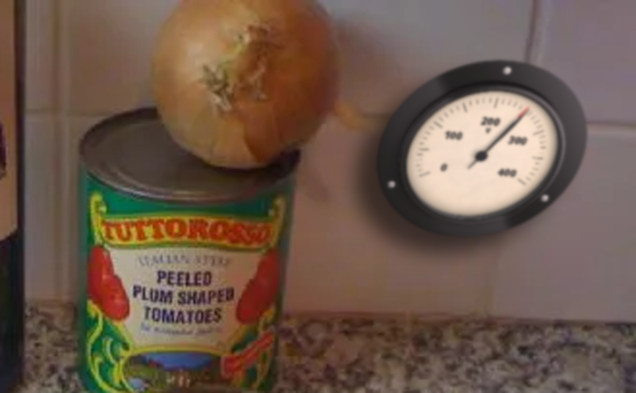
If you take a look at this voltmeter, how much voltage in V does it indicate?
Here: 250 V
